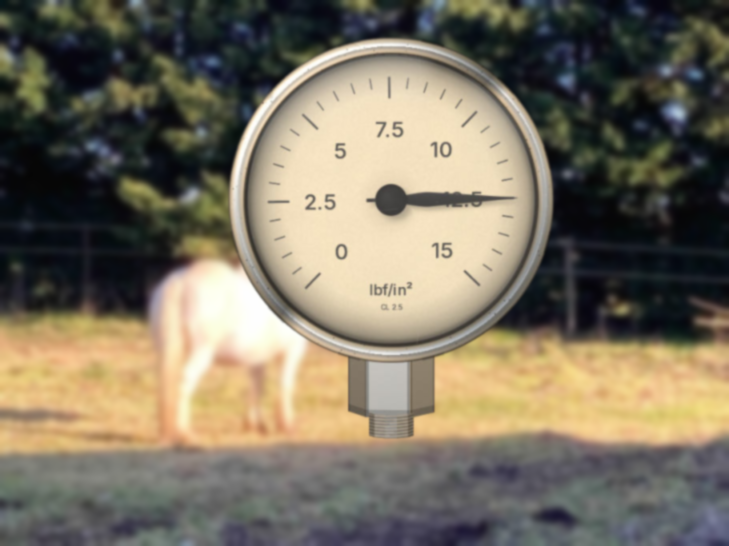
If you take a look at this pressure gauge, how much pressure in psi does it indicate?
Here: 12.5 psi
